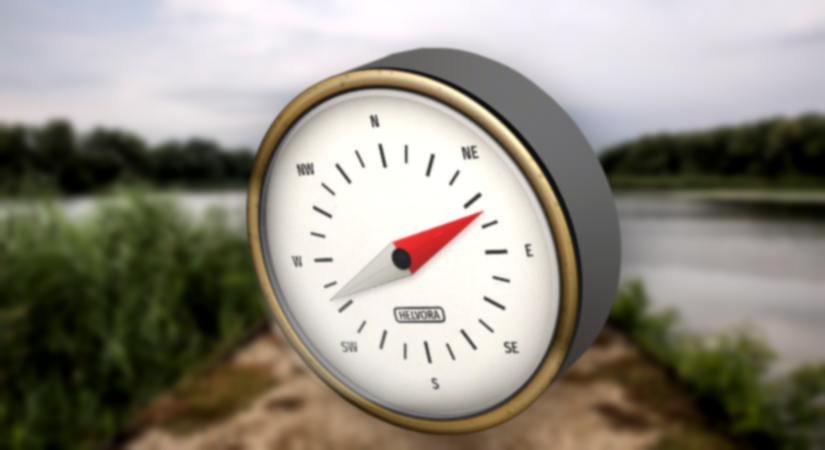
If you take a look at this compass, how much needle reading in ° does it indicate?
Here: 67.5 °
